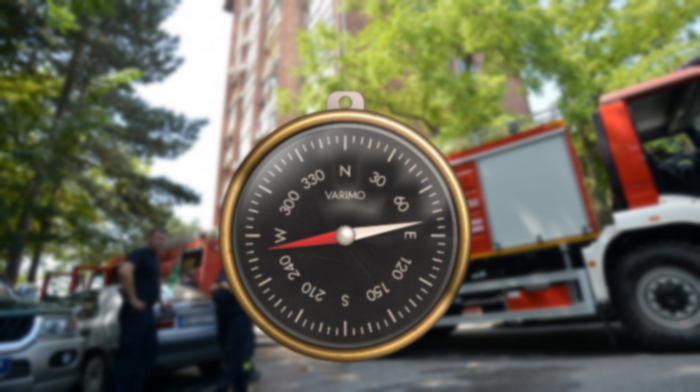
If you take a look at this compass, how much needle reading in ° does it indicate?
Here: 260 °
